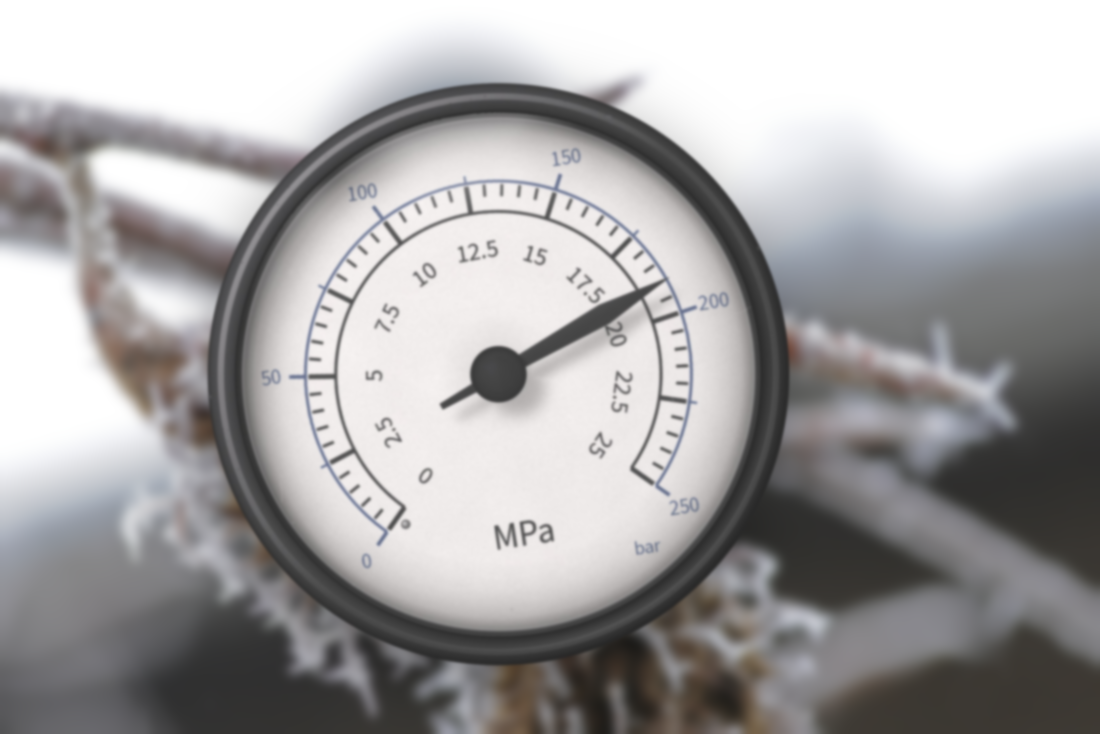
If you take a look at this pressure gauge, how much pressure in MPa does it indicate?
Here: 19 MPa
